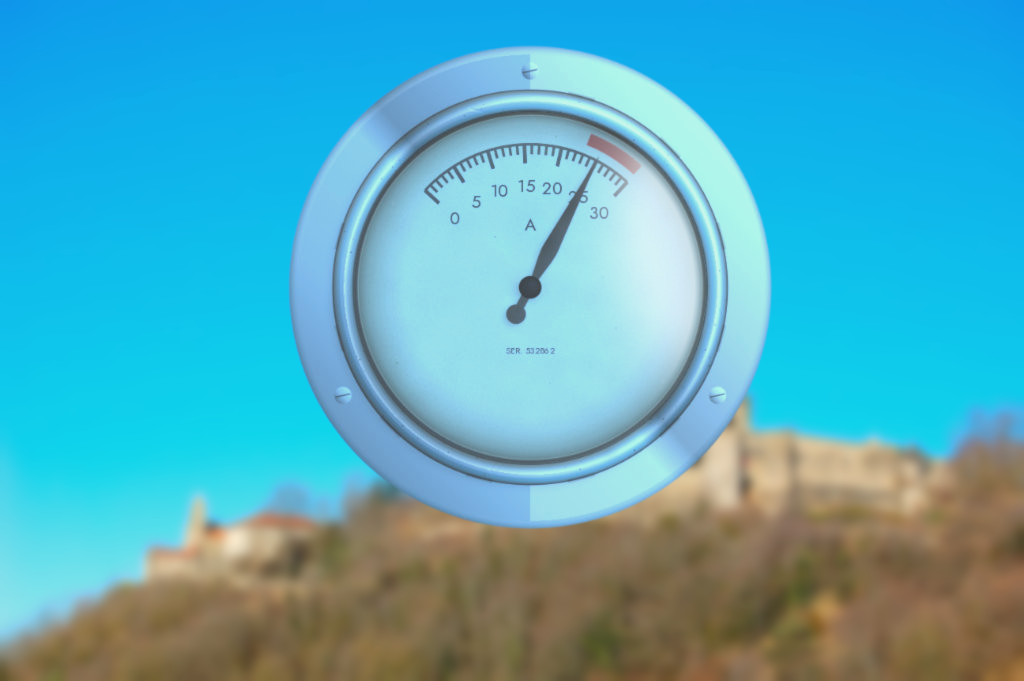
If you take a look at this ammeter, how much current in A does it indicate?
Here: 25 A
